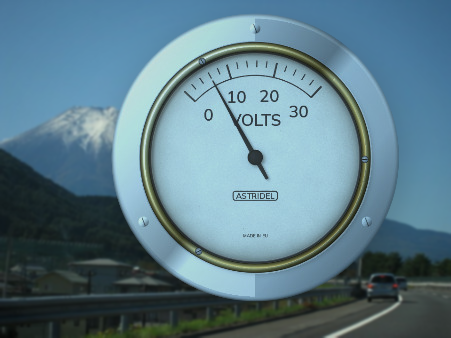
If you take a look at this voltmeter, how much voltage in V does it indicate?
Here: 6 V
